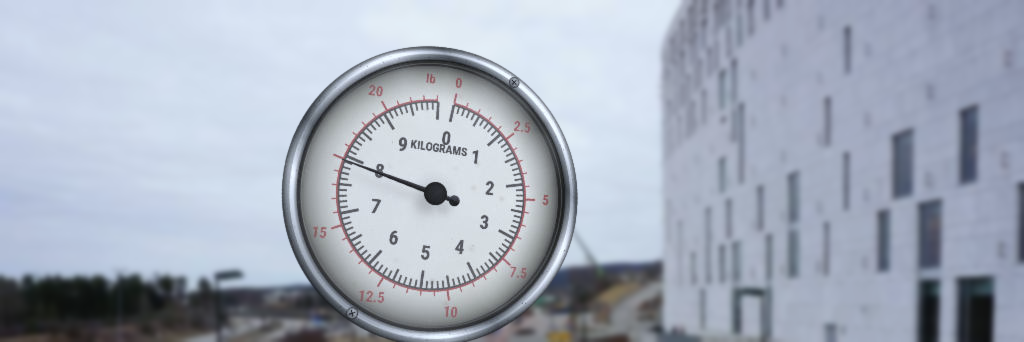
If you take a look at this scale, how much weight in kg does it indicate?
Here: 7.9 kg
